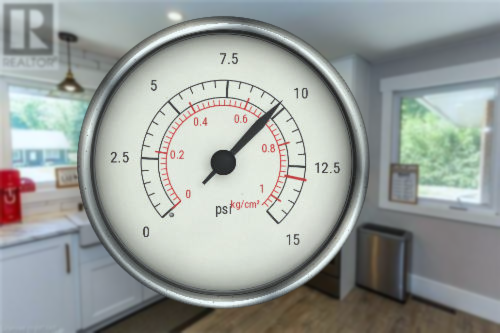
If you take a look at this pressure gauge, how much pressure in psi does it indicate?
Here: 9.75 psi
